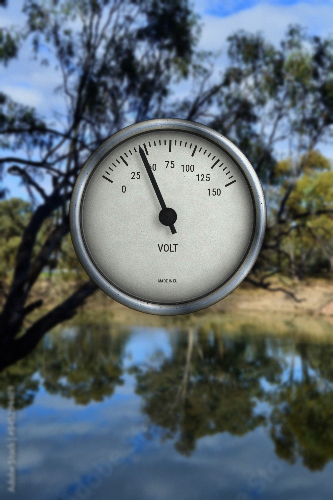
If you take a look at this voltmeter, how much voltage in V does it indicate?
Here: 45 V
